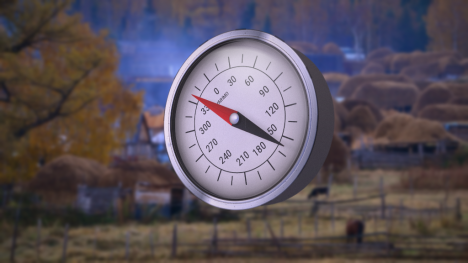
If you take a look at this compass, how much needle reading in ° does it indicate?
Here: 337.5 °
